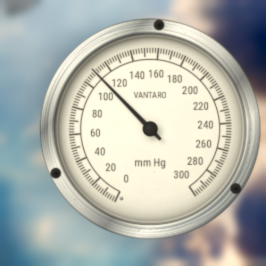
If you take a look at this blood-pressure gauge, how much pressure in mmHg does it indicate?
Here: 110 mmHg
